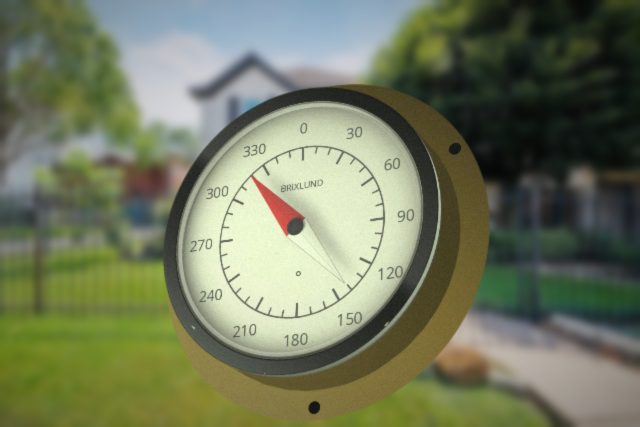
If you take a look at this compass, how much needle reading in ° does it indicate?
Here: 320 °
